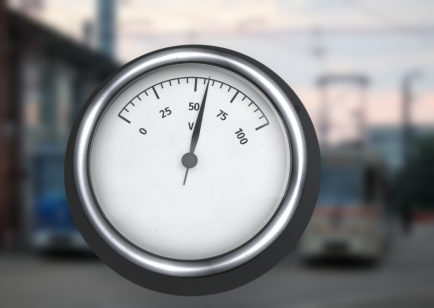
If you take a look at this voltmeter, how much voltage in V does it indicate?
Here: 57.5 V
